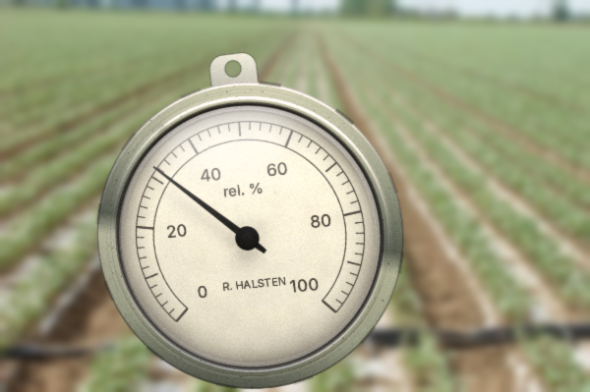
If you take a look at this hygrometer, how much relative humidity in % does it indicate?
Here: 32 %
